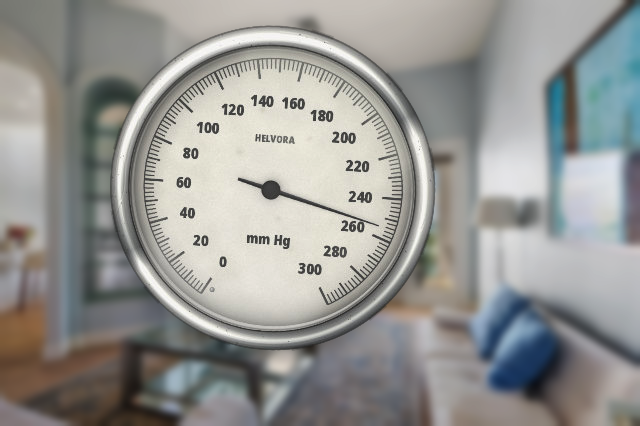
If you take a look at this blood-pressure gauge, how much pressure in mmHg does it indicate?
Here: 254 mmHg
